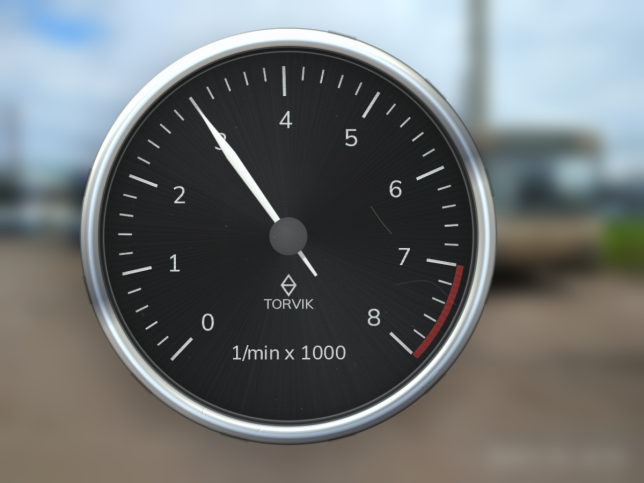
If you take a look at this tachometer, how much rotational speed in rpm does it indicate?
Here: 3000 rpm
